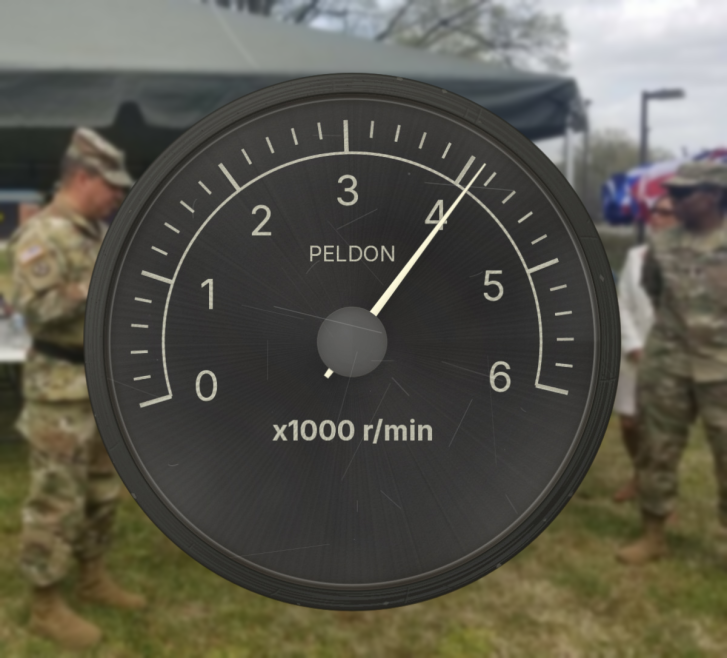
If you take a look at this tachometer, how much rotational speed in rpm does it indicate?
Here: 4100 rpm
